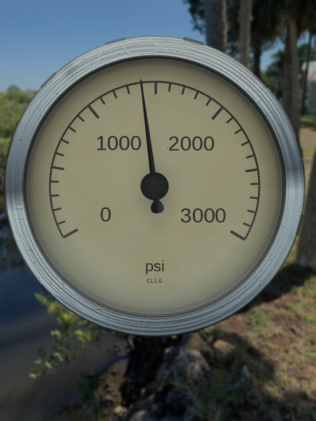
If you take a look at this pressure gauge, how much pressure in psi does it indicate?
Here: 1400 psi
